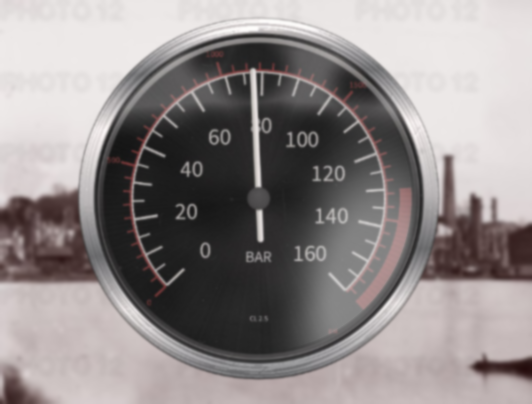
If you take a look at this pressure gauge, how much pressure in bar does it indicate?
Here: 77.5 bar
